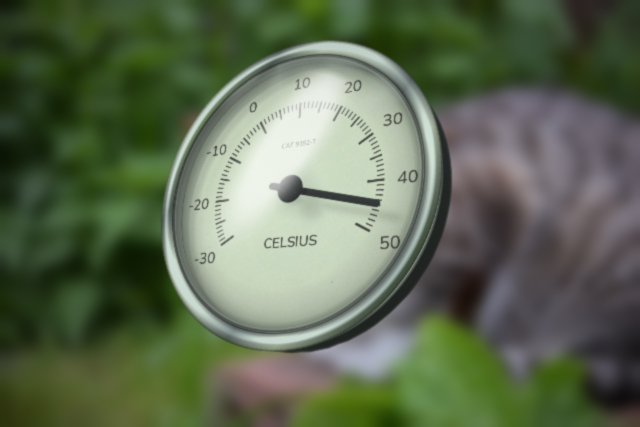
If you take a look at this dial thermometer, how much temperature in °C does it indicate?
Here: 45 °C
